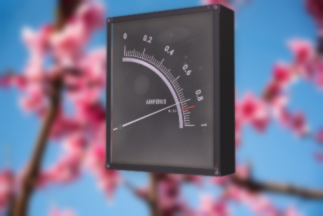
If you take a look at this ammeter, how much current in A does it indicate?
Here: 0.8 A
